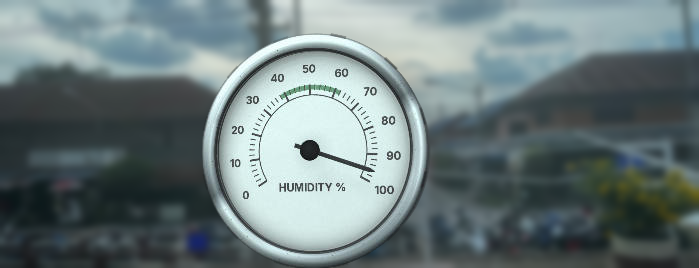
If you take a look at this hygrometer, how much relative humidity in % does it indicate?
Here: 96 %
